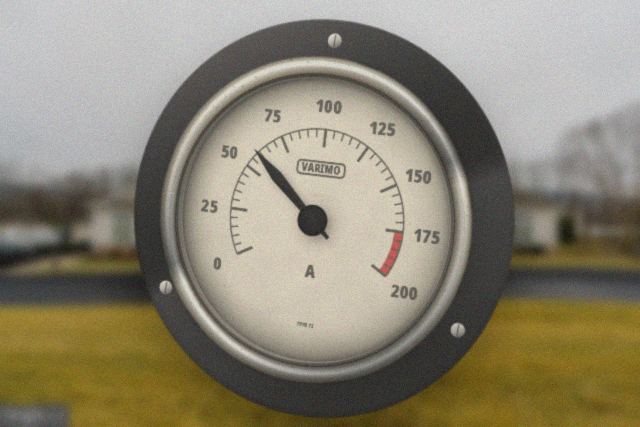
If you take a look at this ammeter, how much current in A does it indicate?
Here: 60 A
